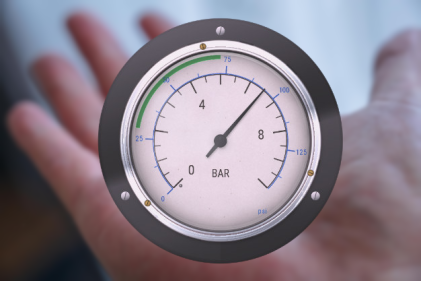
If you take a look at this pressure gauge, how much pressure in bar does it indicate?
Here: 6.5 bar
